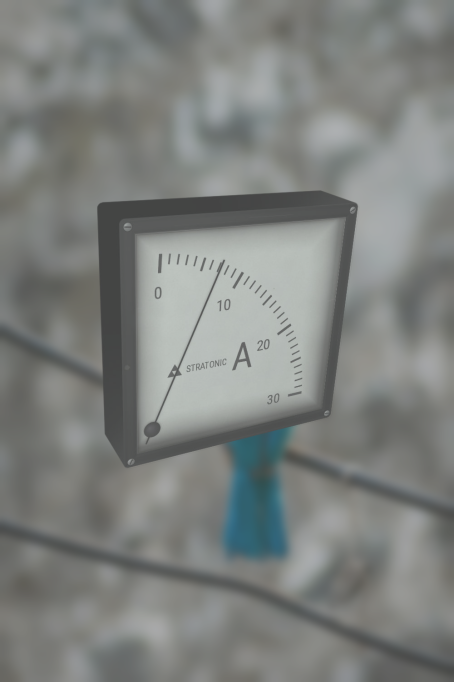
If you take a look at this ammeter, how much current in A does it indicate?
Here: 7 A
